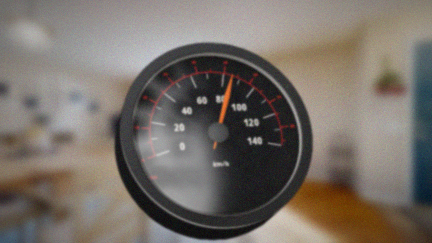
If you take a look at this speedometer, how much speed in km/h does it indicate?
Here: 85 km/h
